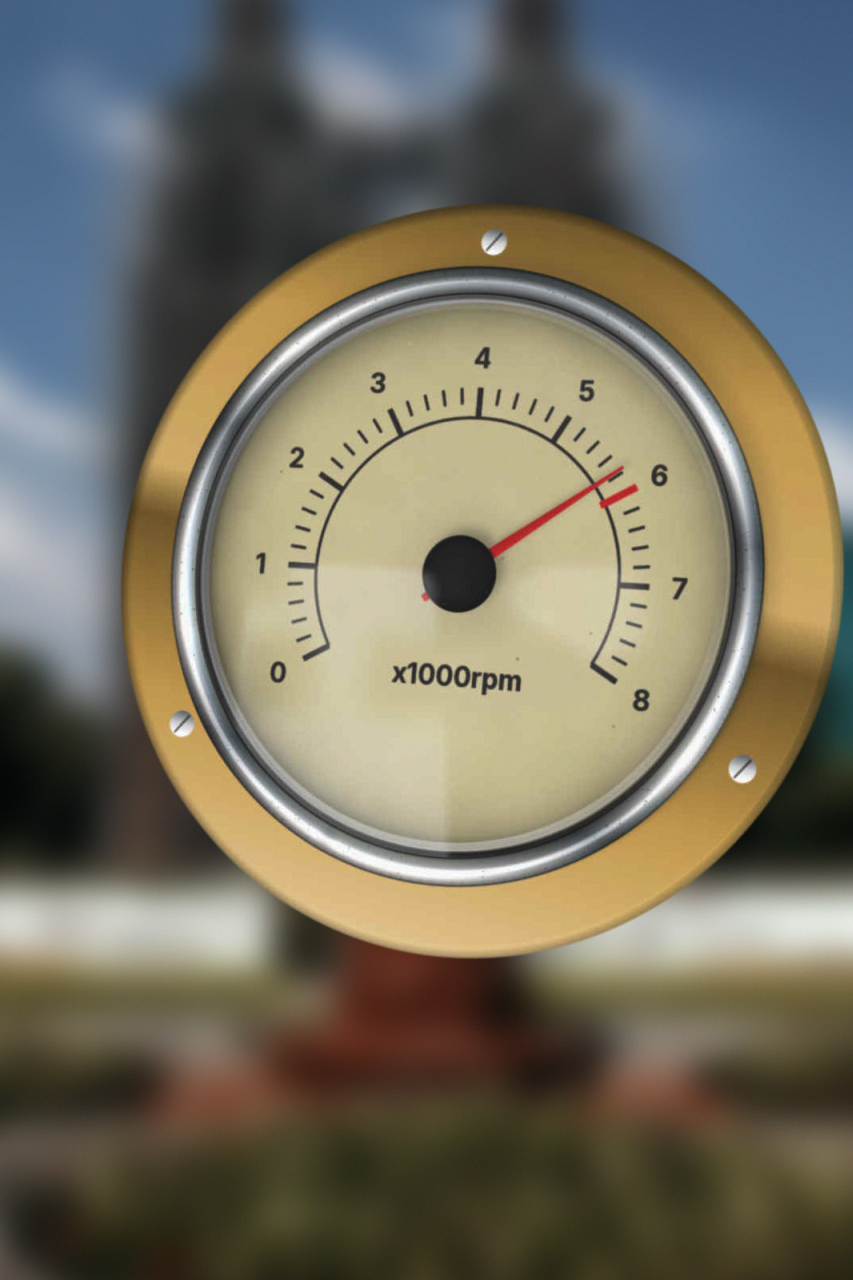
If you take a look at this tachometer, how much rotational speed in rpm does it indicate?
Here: 5800 rpm
